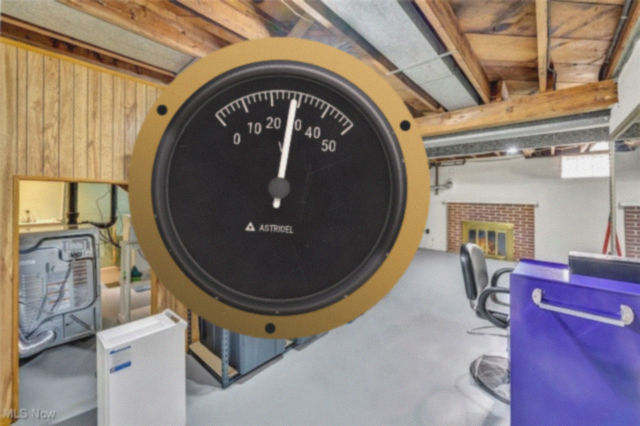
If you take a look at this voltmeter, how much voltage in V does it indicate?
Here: 28 V
